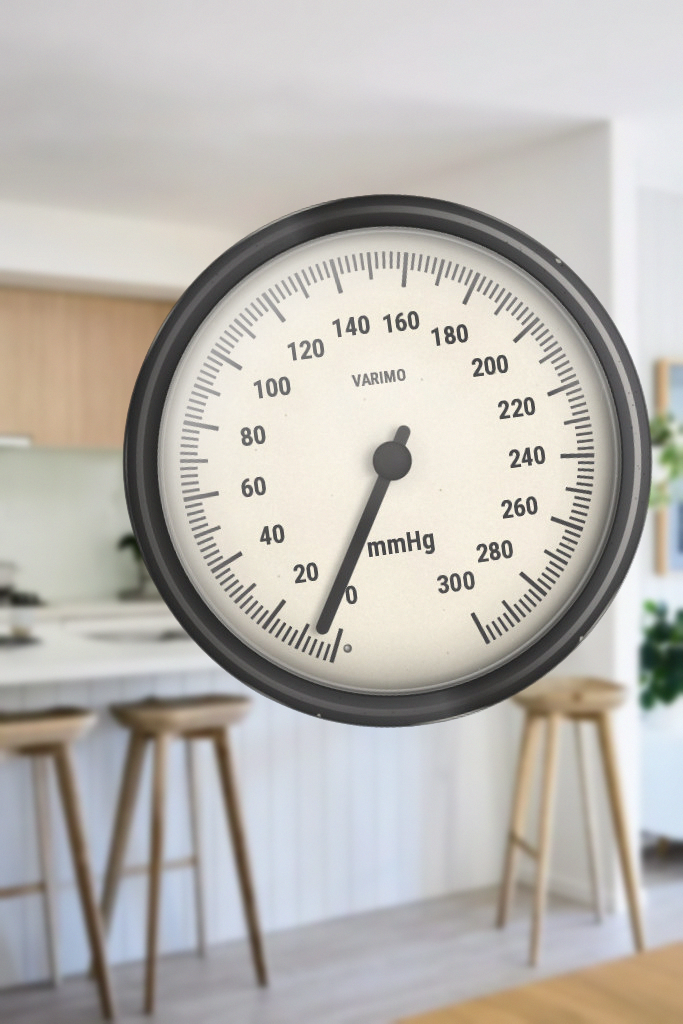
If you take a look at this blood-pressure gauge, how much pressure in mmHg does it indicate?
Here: 6 mmHg
